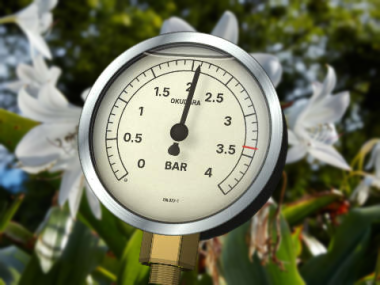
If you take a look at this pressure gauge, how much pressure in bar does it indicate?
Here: 2.1 bar
